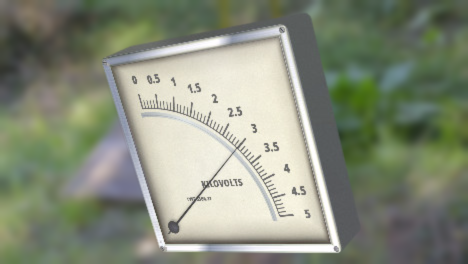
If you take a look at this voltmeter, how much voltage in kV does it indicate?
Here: 3 kV
